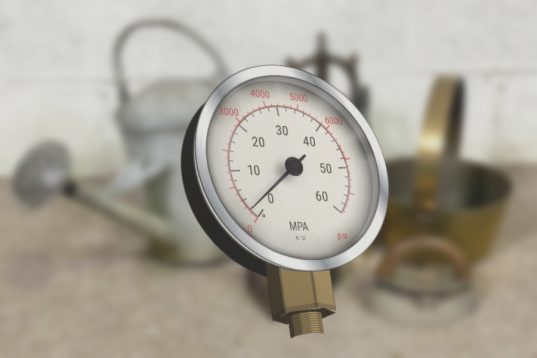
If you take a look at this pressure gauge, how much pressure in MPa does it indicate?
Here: 2 MPa
